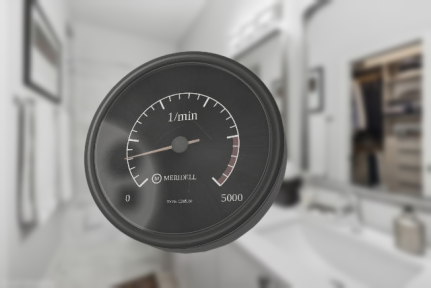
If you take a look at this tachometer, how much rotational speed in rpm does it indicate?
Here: 600 rpm
